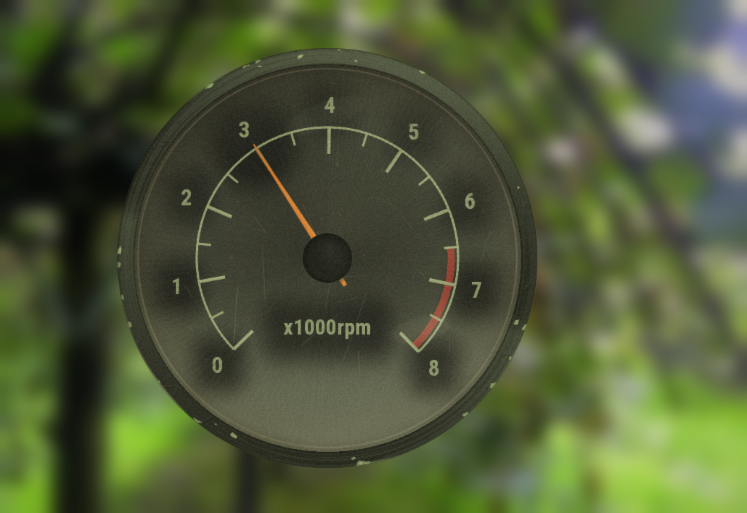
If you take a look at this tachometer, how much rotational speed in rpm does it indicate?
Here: 3000 rpm
